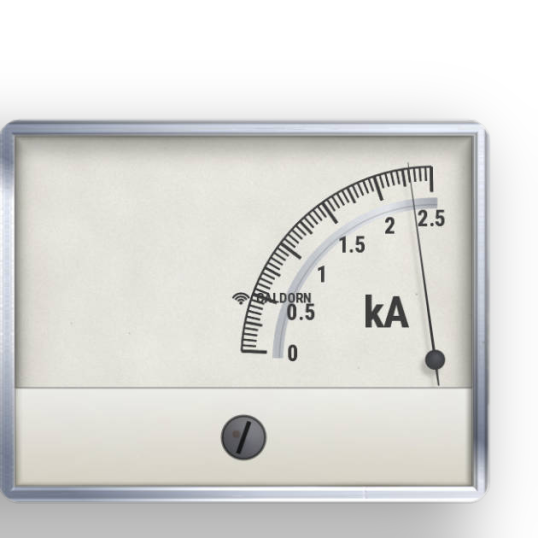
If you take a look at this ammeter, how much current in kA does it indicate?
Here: 2.3 kA
